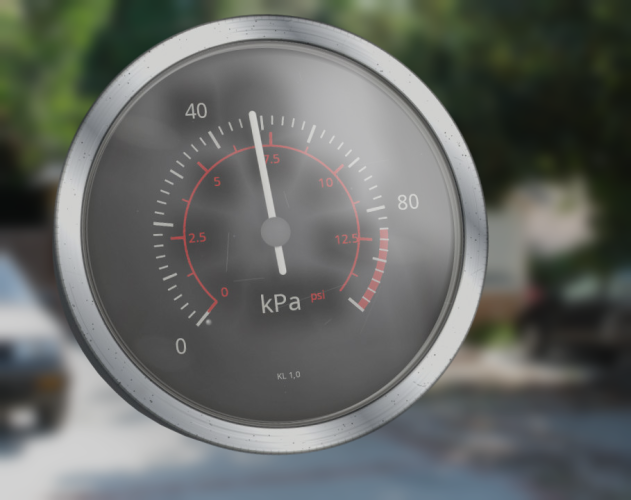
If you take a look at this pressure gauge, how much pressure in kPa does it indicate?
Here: 48 kPa
